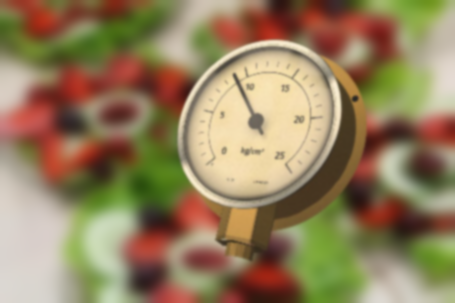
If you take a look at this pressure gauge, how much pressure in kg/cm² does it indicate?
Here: 9 kg/cm²
